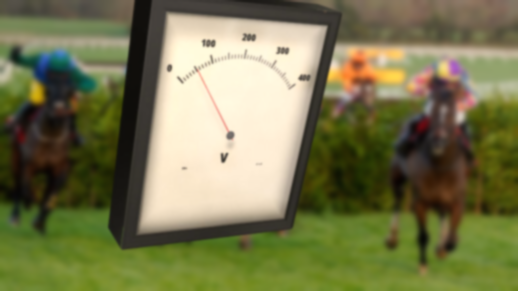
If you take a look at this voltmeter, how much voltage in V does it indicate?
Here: 50 V
